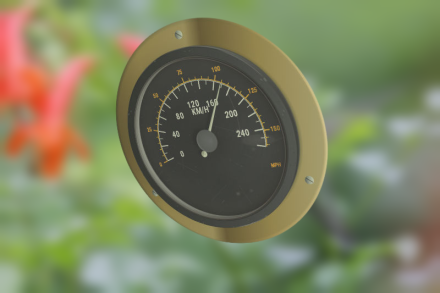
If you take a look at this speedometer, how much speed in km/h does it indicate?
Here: 170 km/h
